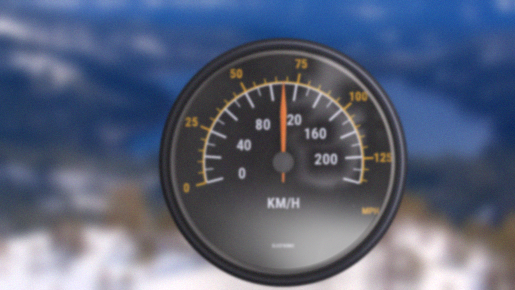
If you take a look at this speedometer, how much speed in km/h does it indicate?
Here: 110 km/h
